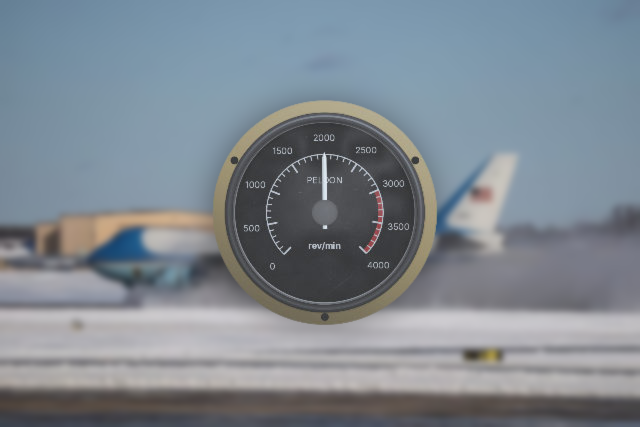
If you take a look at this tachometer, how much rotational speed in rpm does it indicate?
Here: 2000 rpm
